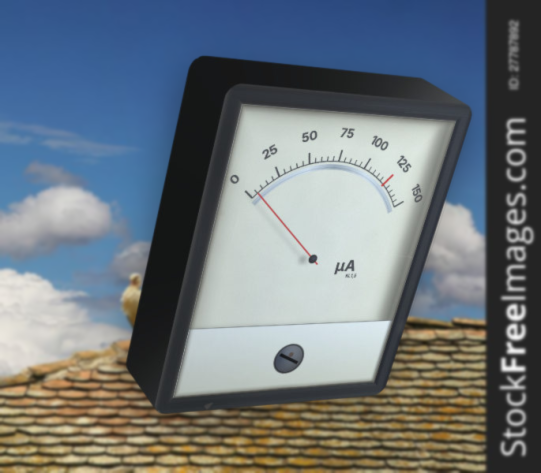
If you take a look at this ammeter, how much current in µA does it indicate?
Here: 5 µA
